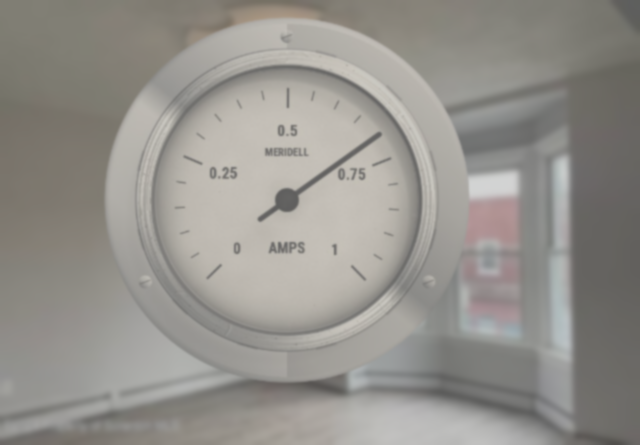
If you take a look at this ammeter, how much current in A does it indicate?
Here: 0.7 A
